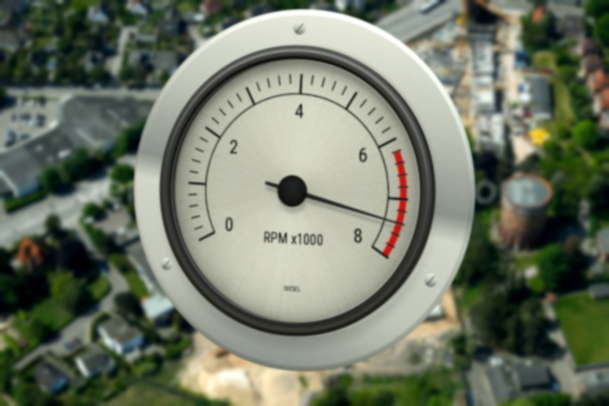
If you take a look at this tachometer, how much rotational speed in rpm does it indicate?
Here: 7400 rpm
